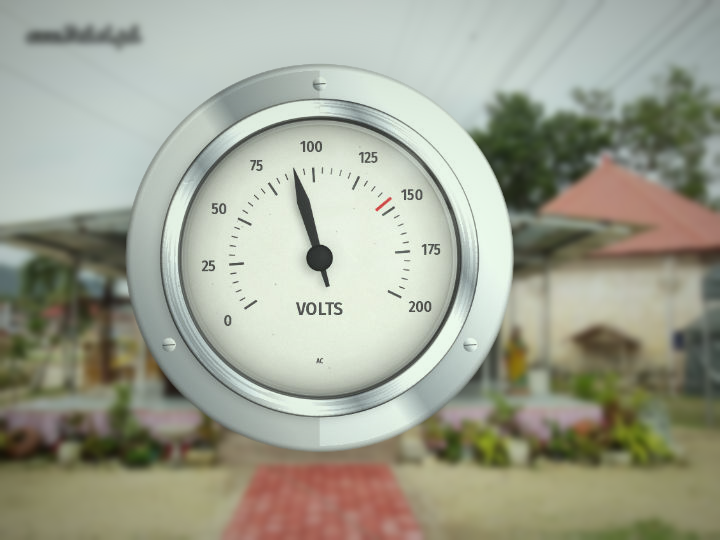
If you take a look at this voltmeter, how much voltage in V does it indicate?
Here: 90 V
